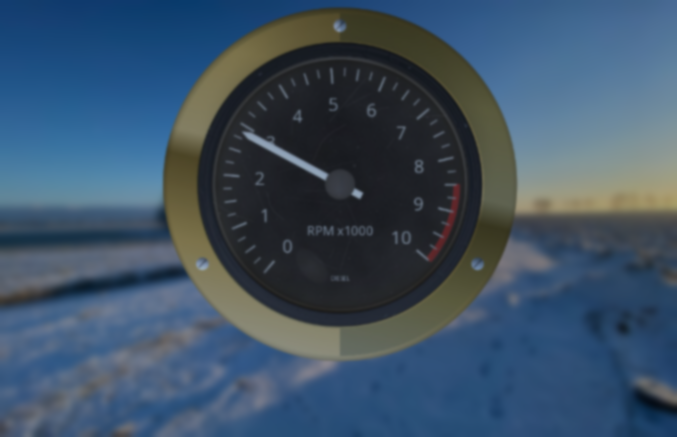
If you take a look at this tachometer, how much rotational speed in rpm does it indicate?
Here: 2875 rpm
